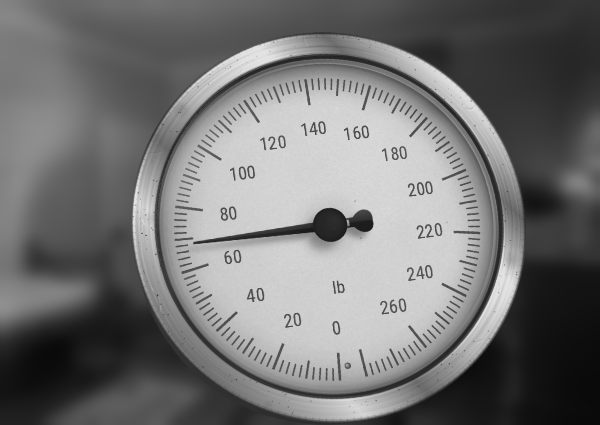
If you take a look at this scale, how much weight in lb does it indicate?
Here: 68 lb
